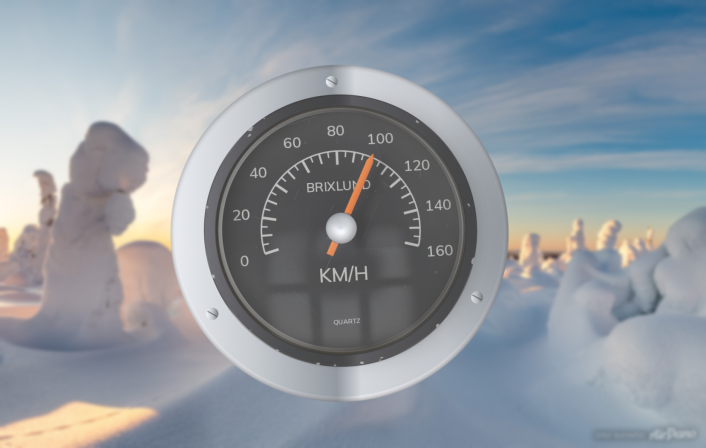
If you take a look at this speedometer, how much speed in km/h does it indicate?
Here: 100 km/h
